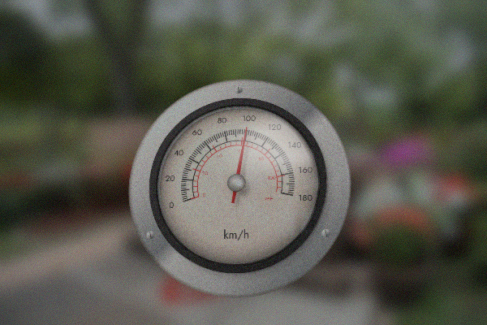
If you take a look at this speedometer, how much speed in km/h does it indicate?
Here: 100 km/h
